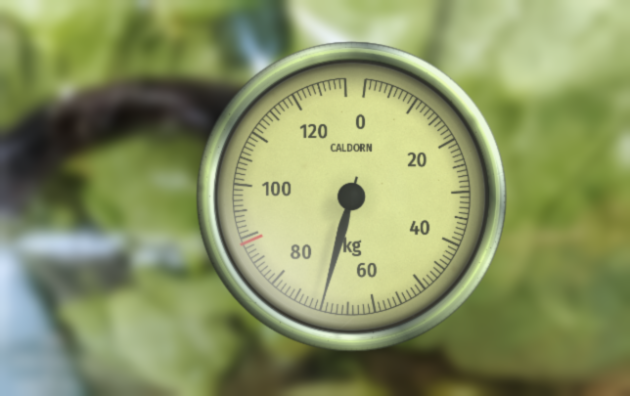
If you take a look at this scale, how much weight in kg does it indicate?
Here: 70 kg
